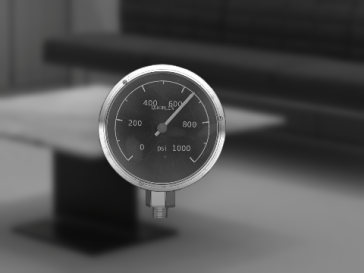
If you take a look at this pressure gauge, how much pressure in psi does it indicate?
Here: 650 psi
